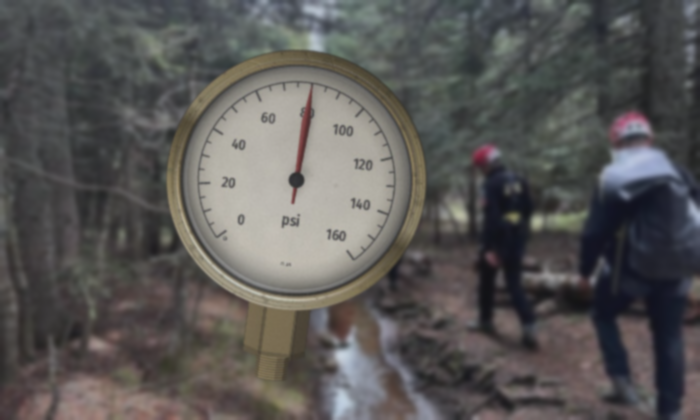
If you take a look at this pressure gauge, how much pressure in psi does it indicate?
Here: 80 psi
